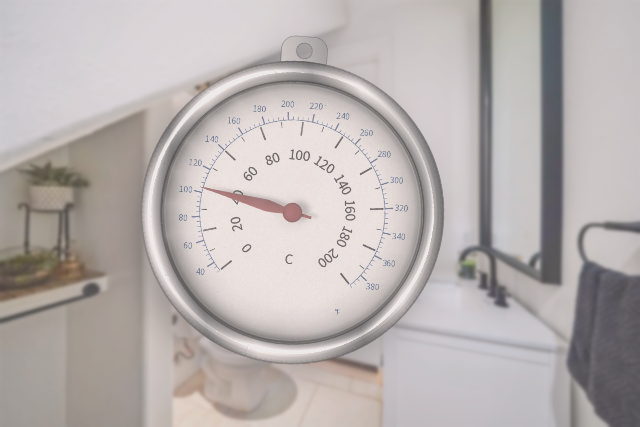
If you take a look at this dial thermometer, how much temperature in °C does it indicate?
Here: 40 °C
